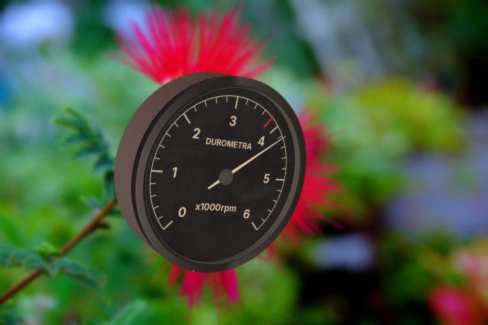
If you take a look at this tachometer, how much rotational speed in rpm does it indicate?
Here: 4200 rpm
